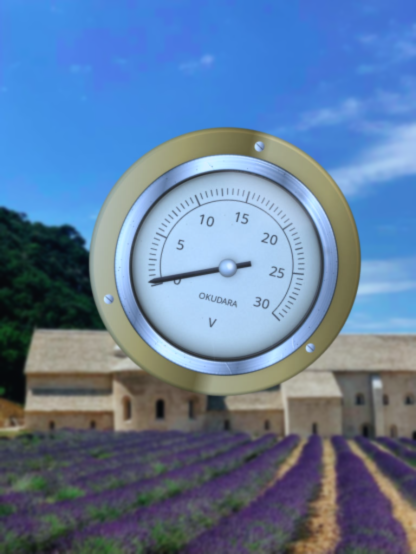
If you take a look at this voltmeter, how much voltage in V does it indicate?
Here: 0.5 V
